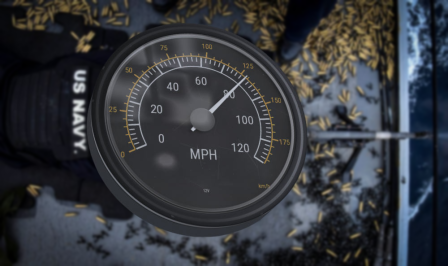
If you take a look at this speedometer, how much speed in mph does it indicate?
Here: 80 mph
